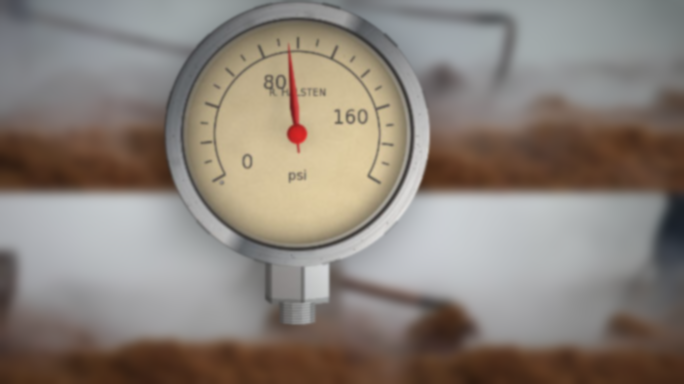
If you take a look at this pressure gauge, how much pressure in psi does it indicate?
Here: 95 psi
